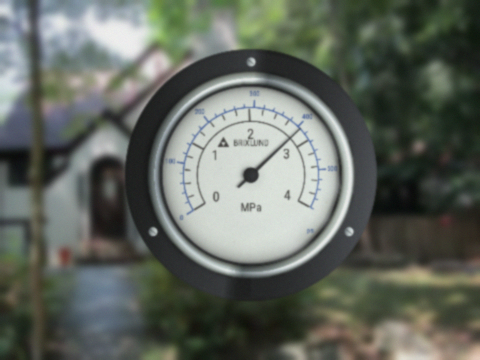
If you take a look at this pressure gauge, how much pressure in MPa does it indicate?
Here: 2.8 MPa
